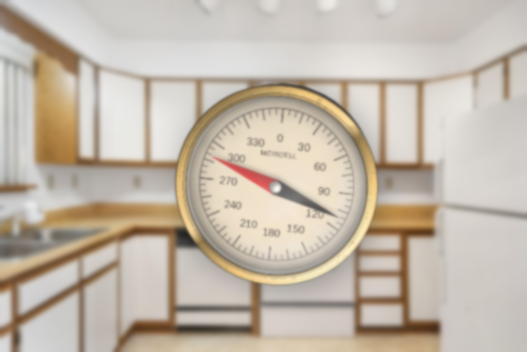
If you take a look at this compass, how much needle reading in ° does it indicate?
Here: 290 °
